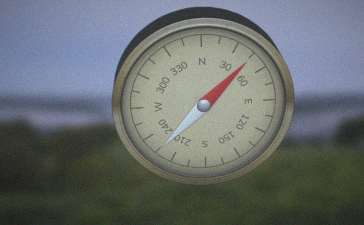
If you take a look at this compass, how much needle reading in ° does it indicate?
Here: 45 °
